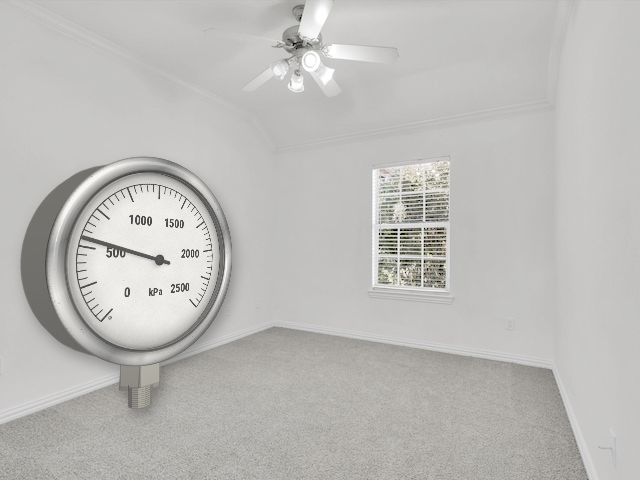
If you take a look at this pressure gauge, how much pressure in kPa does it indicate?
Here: 550 kPa
